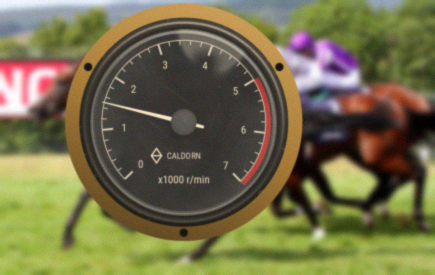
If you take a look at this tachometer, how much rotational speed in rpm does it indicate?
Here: 1500 rpm
